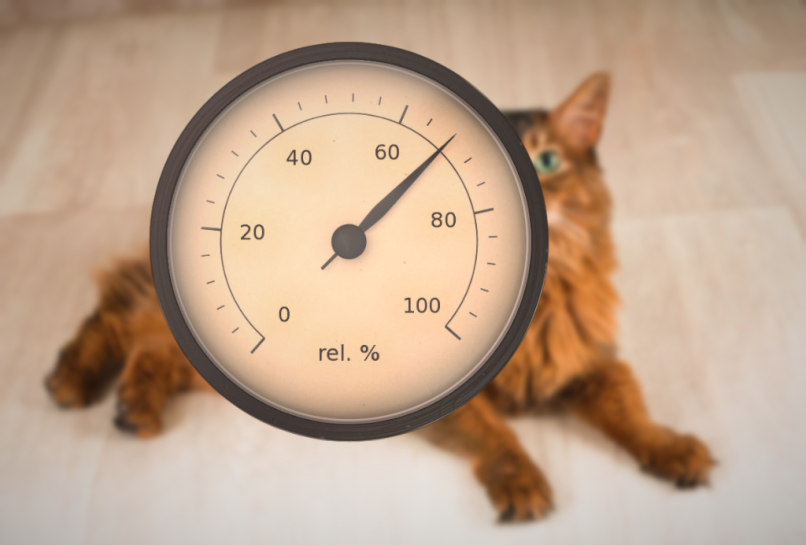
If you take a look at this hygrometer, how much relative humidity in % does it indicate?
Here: 68 %
